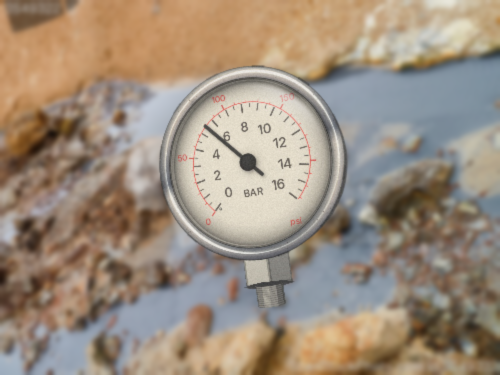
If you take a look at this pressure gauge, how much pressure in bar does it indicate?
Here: 5.5 bar
